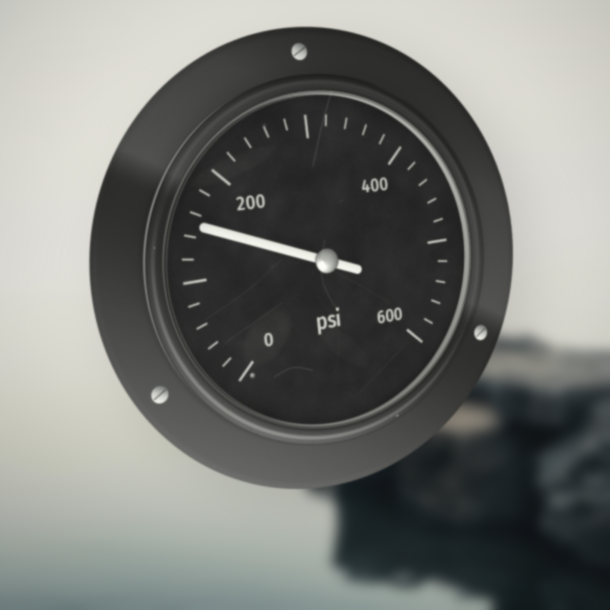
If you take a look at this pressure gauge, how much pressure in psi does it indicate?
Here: 150 psi
